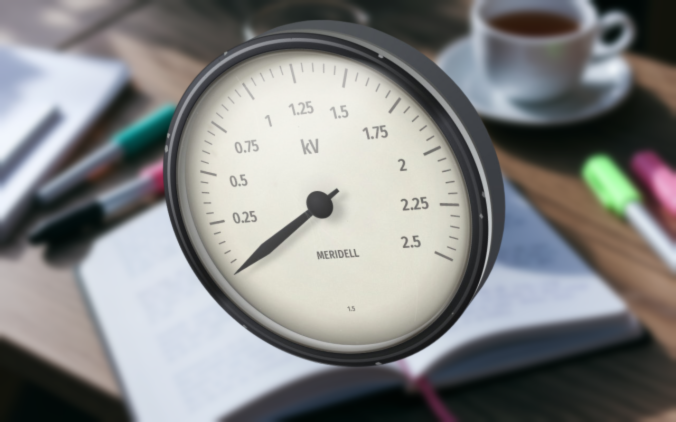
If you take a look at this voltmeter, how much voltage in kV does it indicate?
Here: 0 kV
